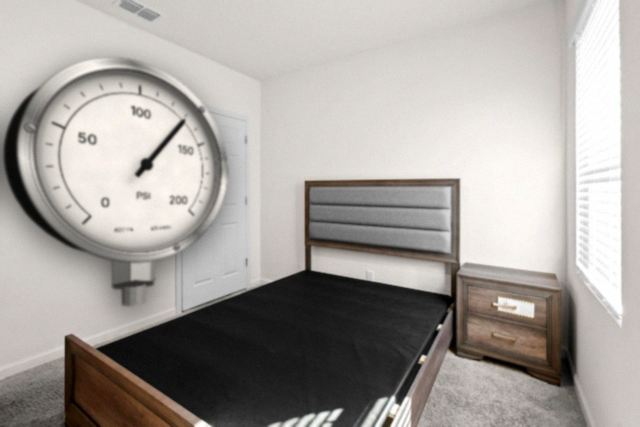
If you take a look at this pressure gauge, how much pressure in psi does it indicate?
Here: 130 psi
